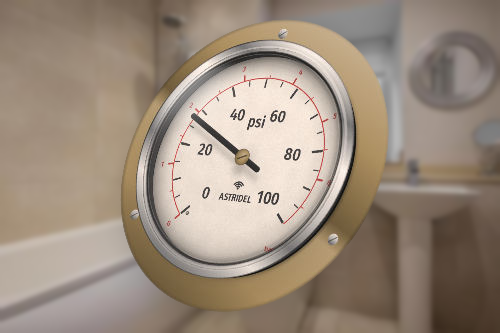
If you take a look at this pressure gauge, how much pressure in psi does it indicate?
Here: 27.5 psi
